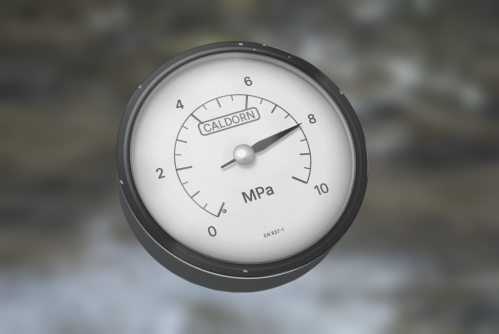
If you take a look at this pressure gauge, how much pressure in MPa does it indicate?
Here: 8 MPa
